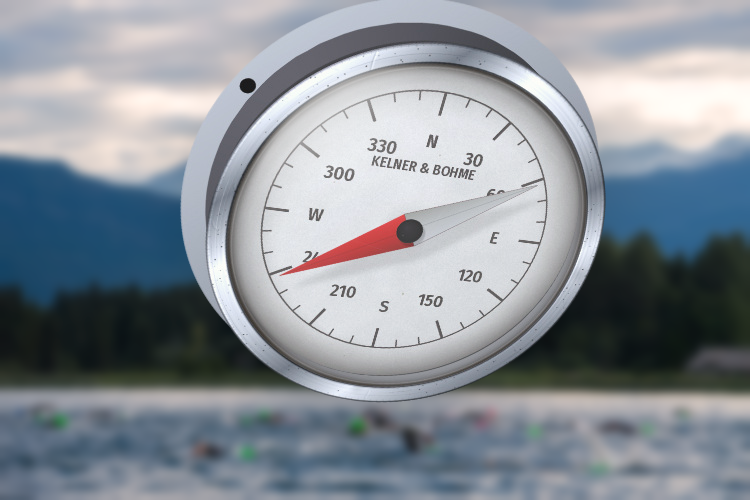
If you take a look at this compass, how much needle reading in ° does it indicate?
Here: 240 °
